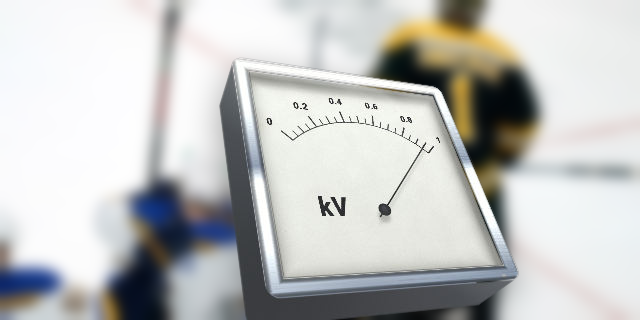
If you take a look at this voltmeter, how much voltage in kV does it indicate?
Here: 0.95 kV
